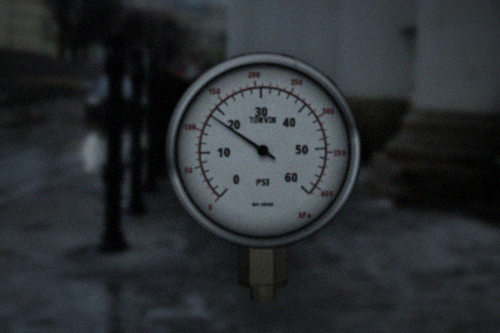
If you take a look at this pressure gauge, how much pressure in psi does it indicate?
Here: 18 psi
